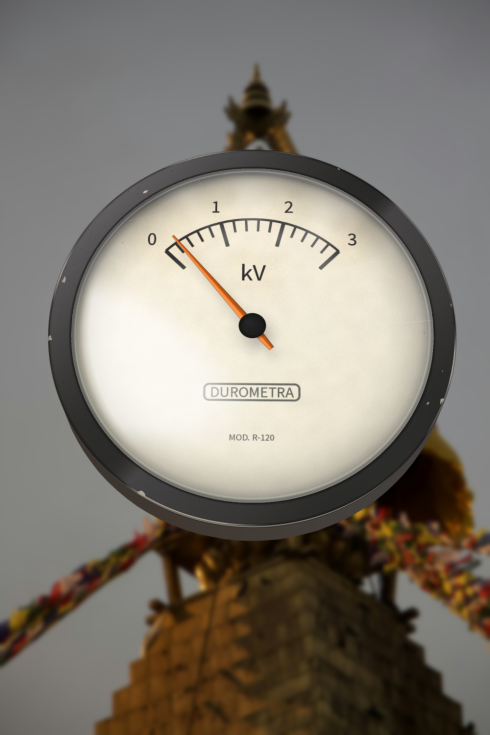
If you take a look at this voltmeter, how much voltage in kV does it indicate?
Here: 0.2 kV
